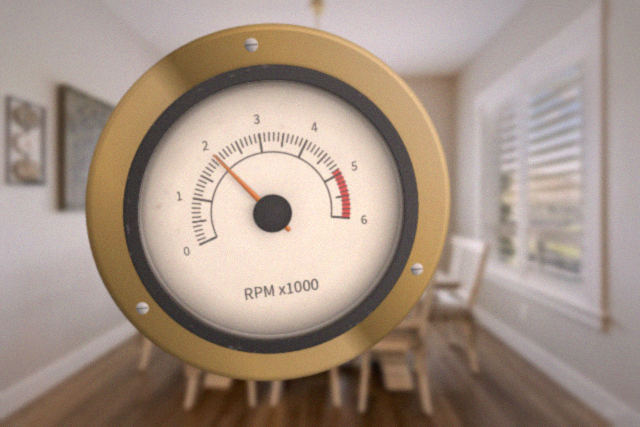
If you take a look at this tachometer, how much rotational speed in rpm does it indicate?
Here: 2000 rpm
